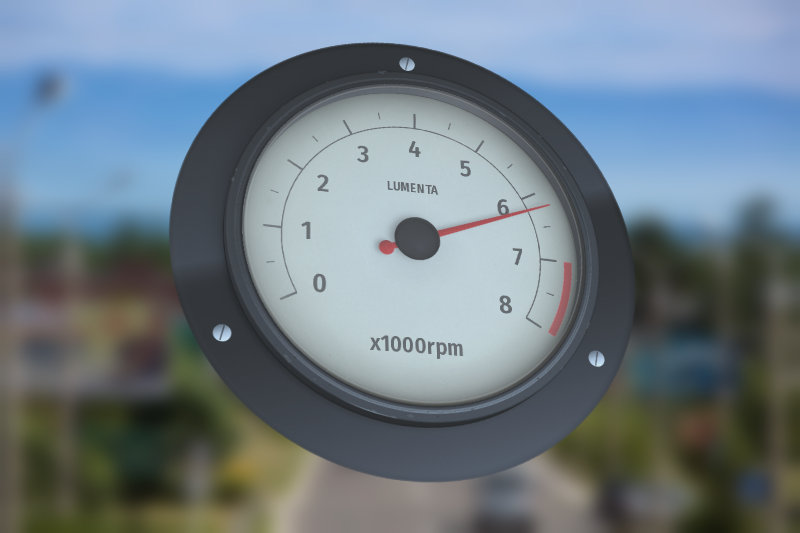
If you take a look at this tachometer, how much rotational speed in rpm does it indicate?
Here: 6250 rpm
